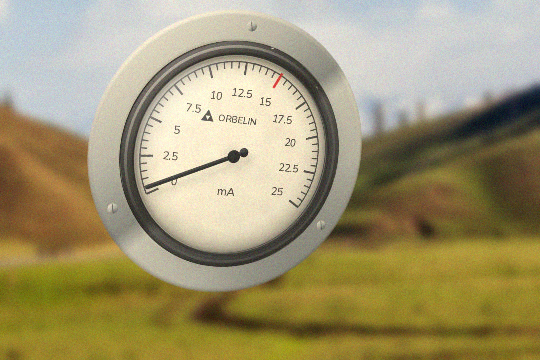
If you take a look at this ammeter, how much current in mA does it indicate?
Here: 0.5 mA
